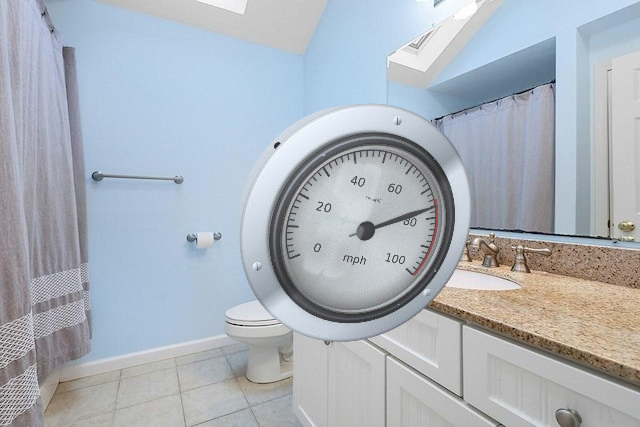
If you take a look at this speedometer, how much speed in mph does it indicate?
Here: 76 mph
